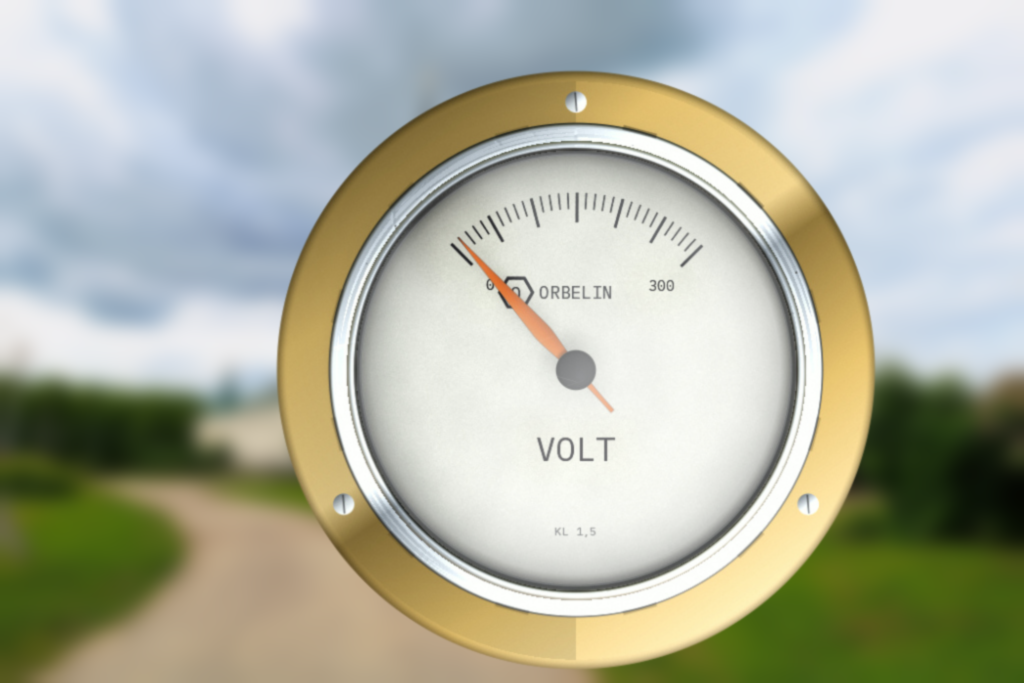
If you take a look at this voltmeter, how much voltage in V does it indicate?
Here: 10 V
